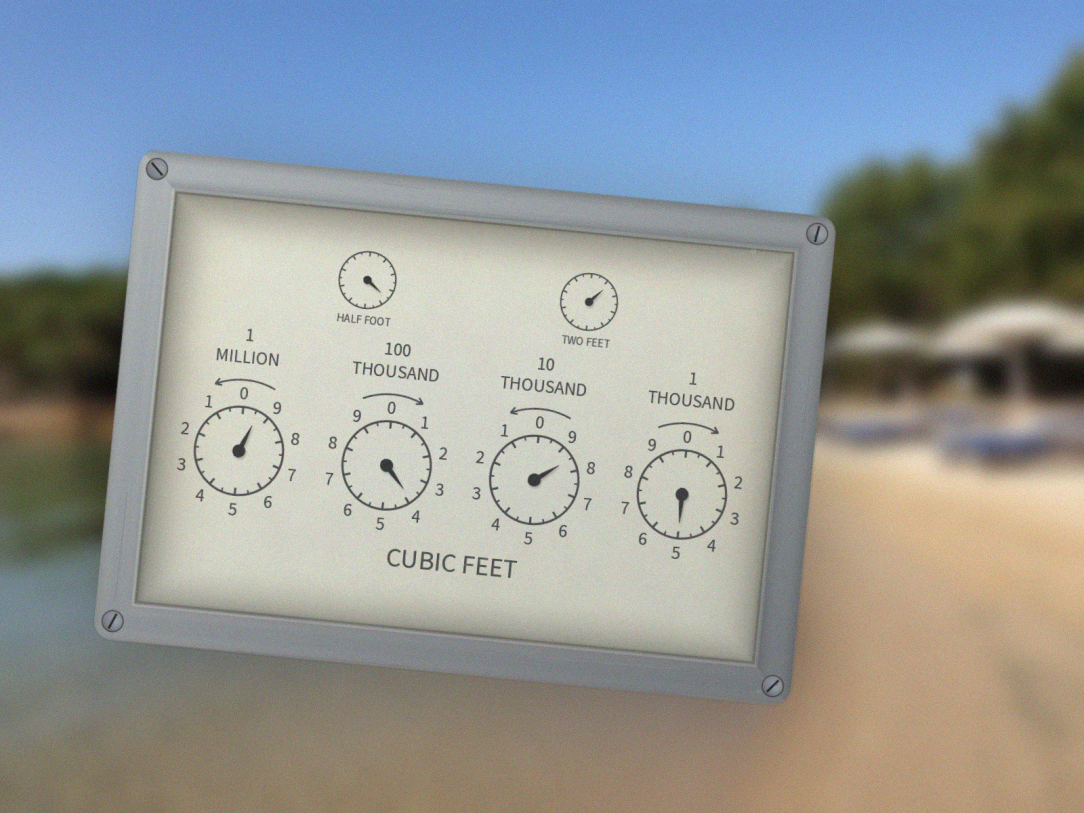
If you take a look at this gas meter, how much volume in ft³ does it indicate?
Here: 938500 ft³
